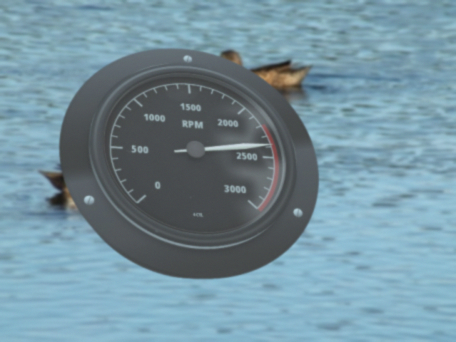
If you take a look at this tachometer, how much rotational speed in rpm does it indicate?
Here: 2400 rpm
